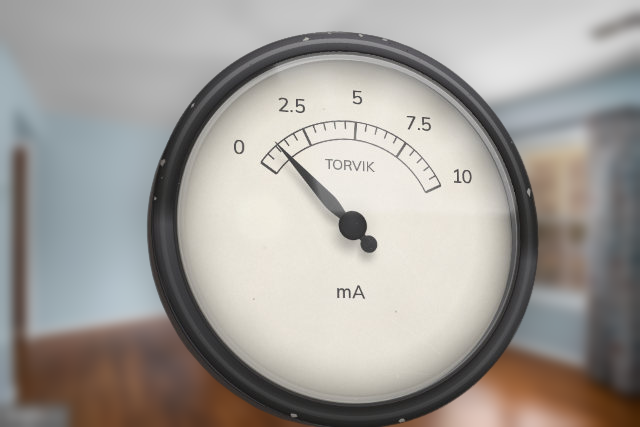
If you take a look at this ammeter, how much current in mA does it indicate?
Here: 1 mA
